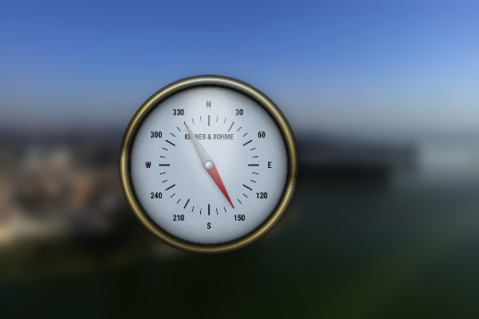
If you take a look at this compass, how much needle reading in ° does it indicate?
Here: 150 °
